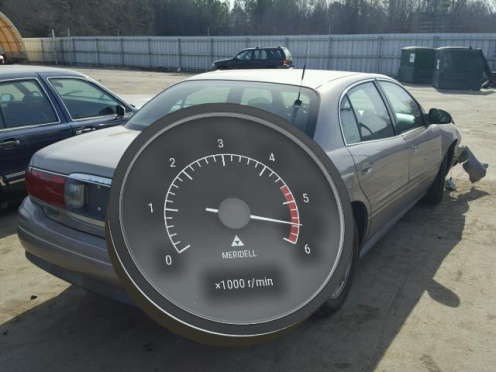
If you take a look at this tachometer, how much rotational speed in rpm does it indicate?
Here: 5600 rpm
